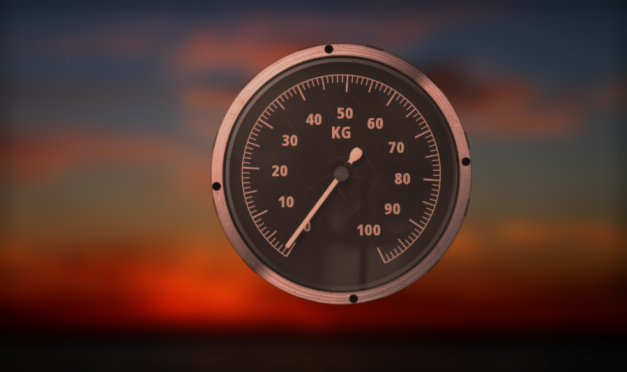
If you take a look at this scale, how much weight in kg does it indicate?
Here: 1 kg
